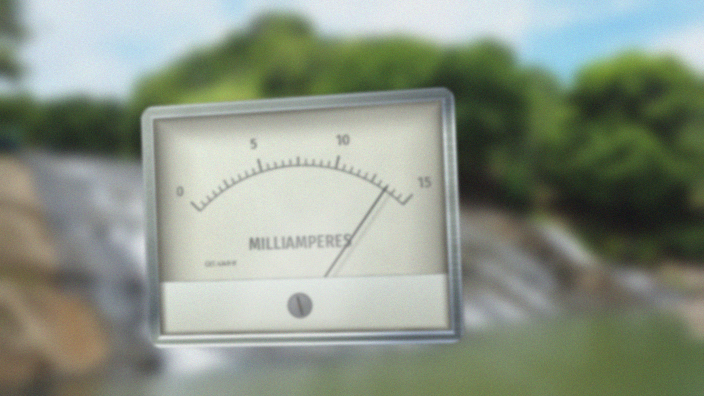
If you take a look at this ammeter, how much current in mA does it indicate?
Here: 13.5 mA
